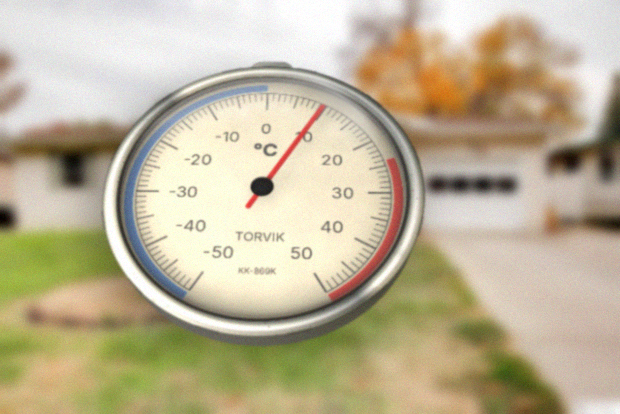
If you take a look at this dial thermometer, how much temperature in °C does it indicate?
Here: 10 °C
